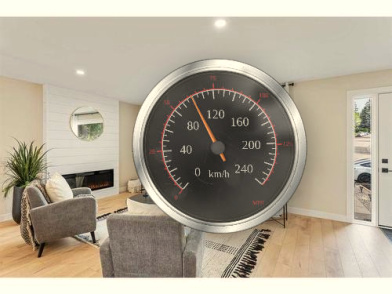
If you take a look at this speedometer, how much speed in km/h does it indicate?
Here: 100 km/h
